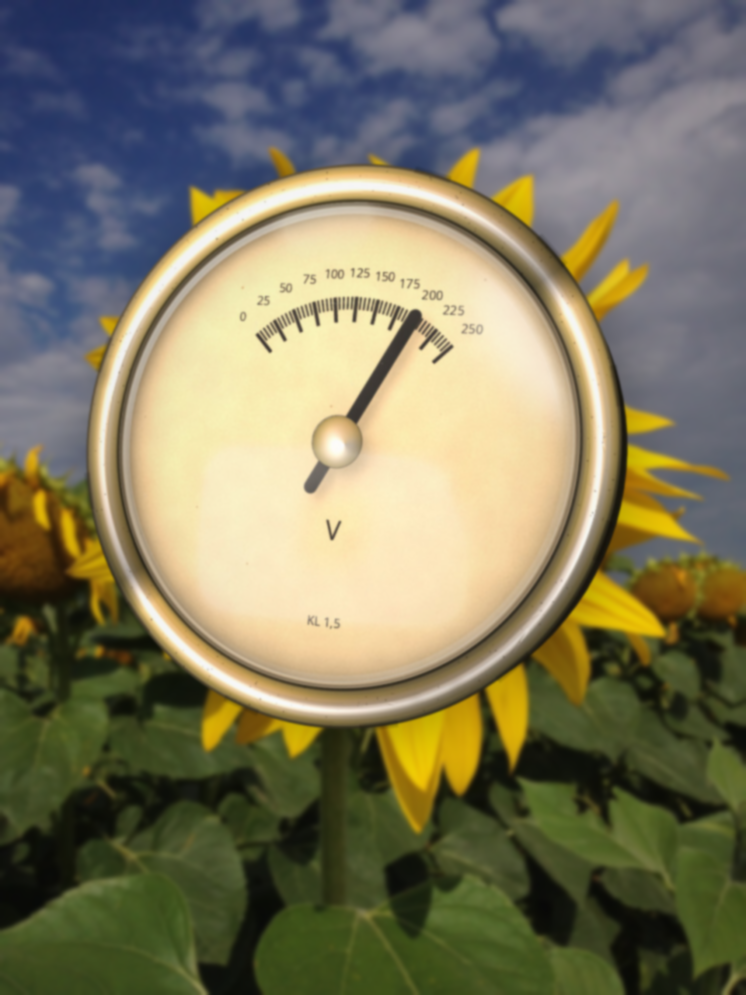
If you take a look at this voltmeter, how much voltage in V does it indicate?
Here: 200 V
